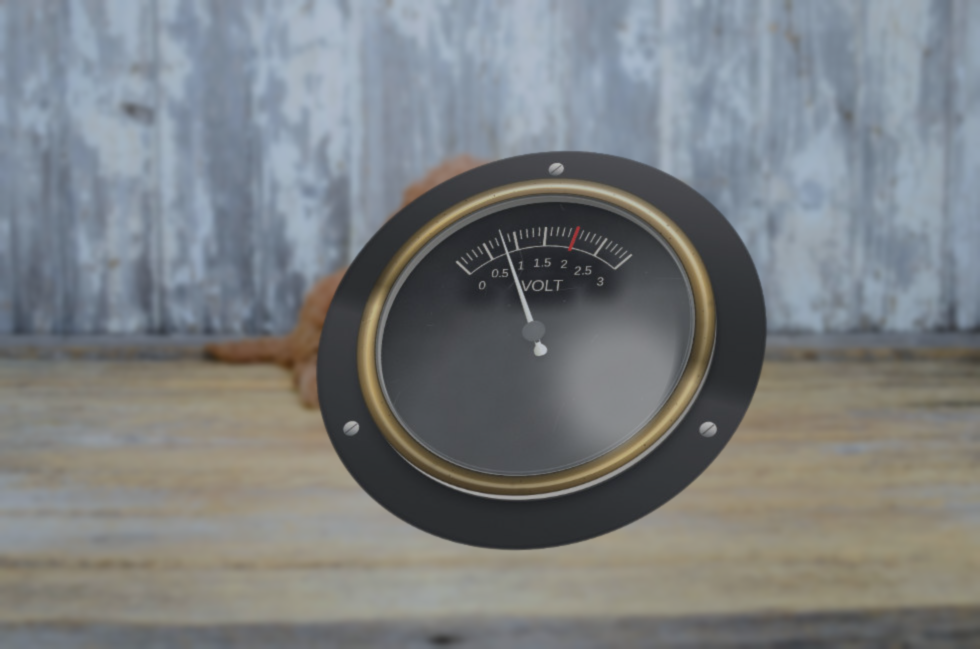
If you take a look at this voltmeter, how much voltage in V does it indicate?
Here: 0.8 V
